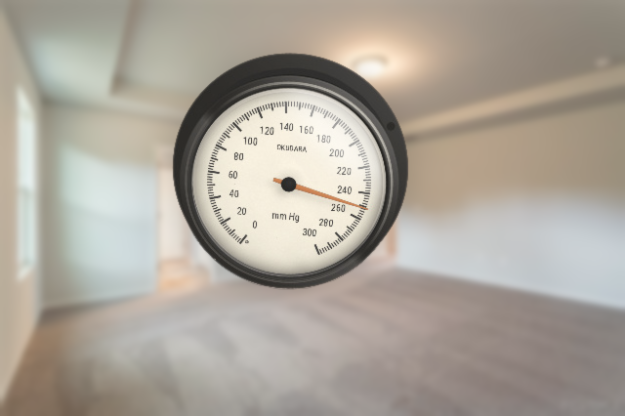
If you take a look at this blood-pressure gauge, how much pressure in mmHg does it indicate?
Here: 250 mmHg
